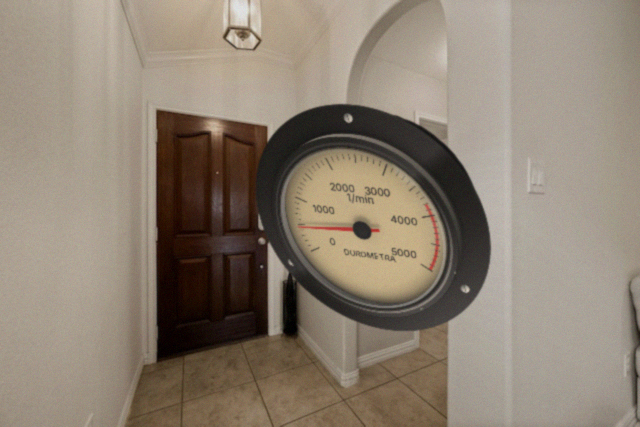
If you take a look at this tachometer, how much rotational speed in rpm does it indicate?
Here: 500 rpm
